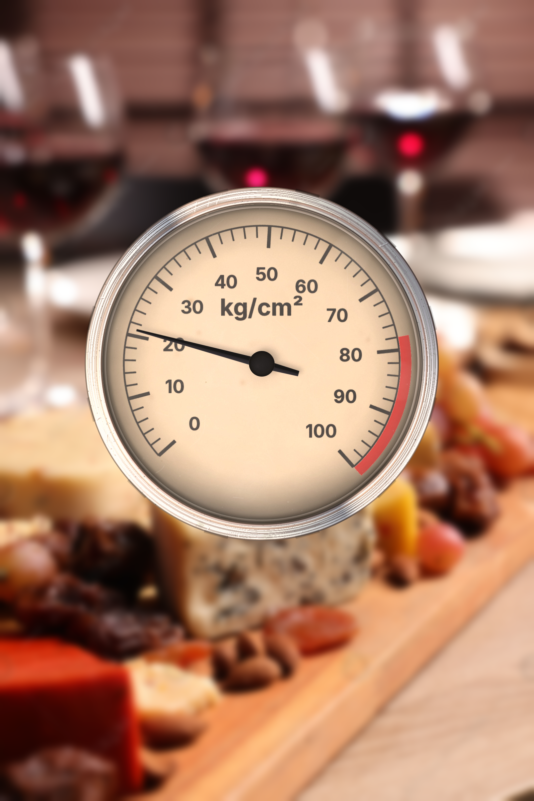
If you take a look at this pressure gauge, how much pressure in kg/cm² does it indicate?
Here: 21 kg/cm²
